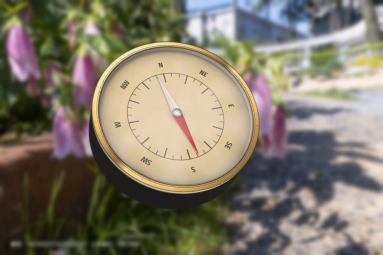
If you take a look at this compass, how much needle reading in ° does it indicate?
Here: 170 °
